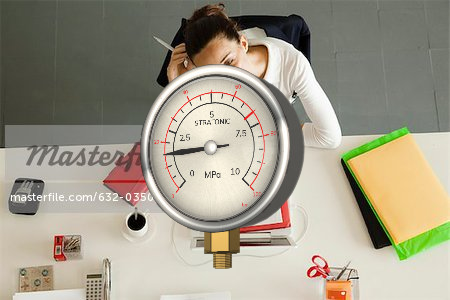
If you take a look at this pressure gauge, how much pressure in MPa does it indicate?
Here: 1.5 MPa
